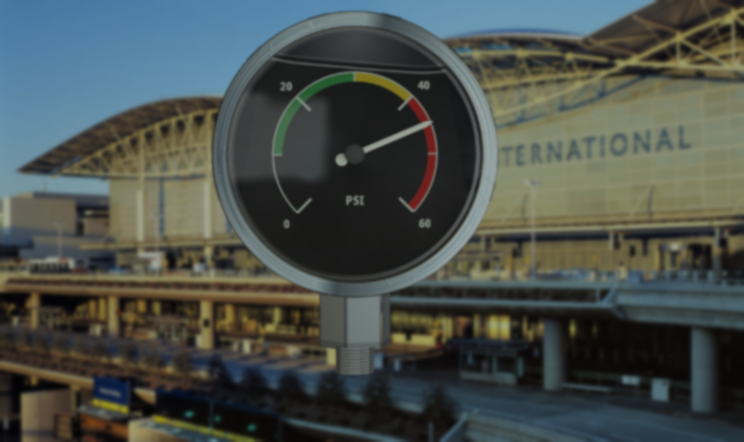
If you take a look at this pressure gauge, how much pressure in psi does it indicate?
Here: 45 psi
